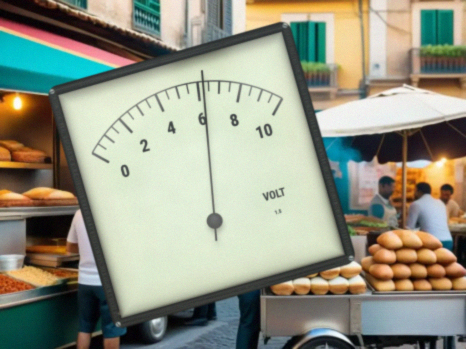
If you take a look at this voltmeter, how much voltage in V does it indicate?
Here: 6.25 V
